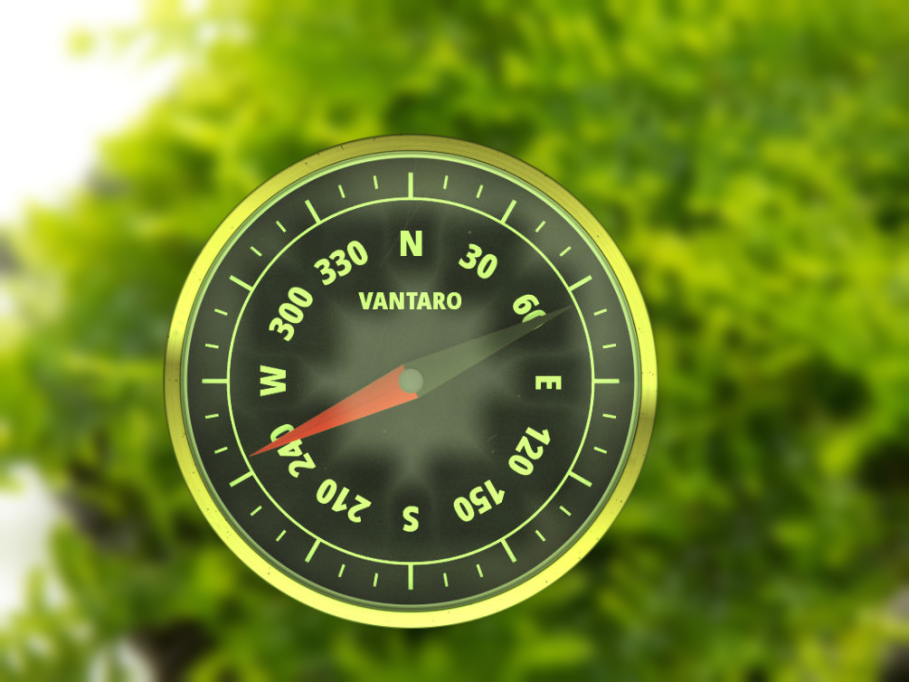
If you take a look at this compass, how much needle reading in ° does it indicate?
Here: 245 °
